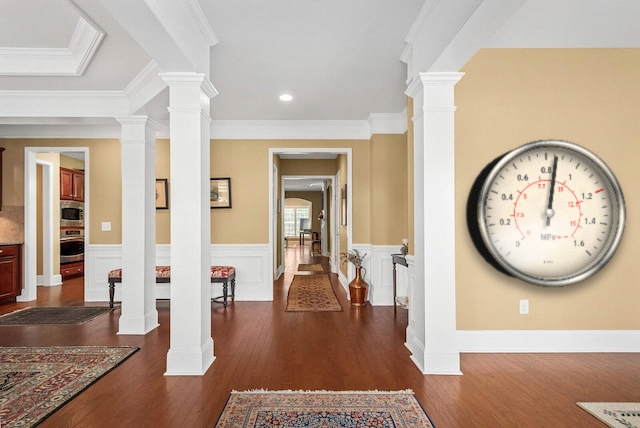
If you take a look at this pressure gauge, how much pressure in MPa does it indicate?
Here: 0.85 MPa
